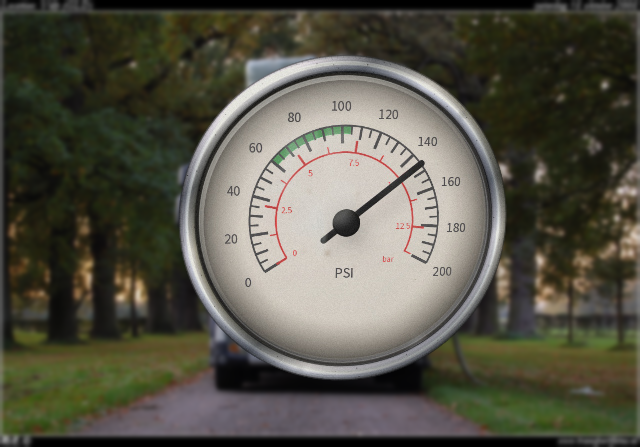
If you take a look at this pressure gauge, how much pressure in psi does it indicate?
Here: 145 psi
